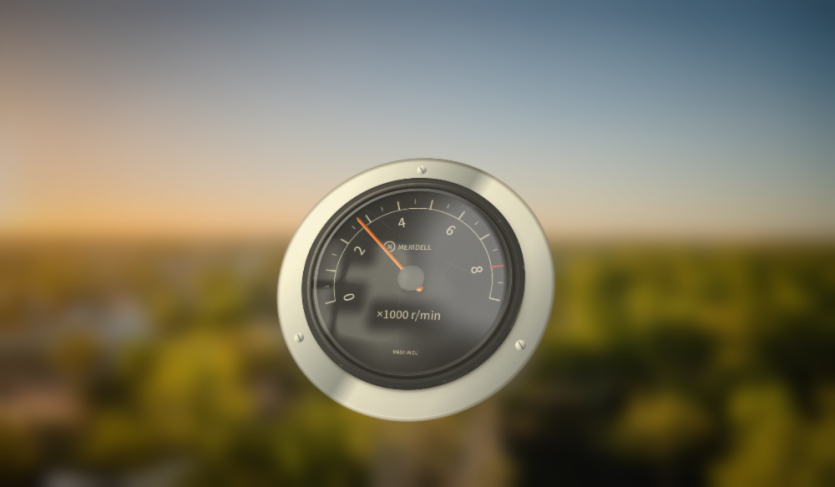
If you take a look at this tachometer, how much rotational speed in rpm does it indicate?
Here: 2750 rpm
